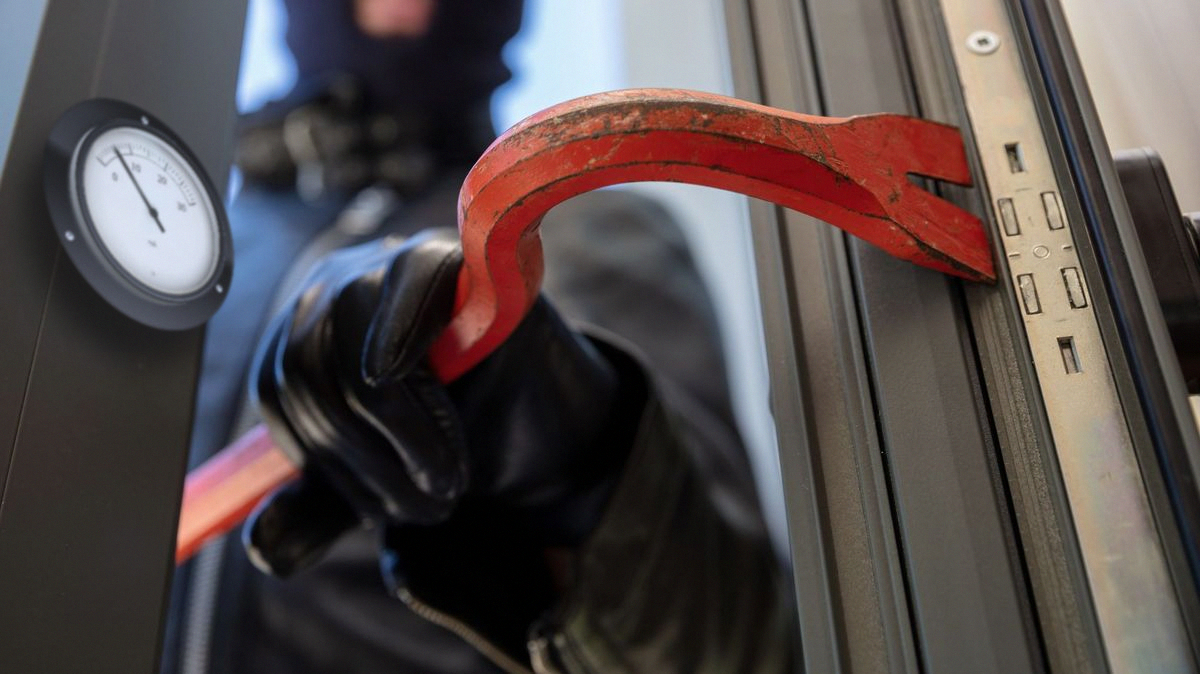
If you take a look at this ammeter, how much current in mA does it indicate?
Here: 5 mA
